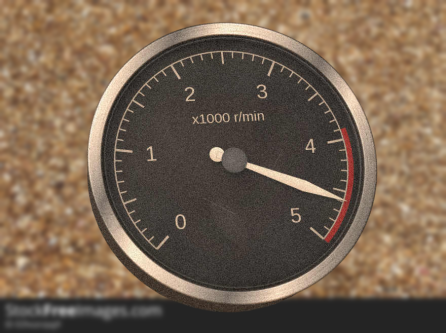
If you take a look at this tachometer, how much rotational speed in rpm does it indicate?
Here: 4600 rpm
